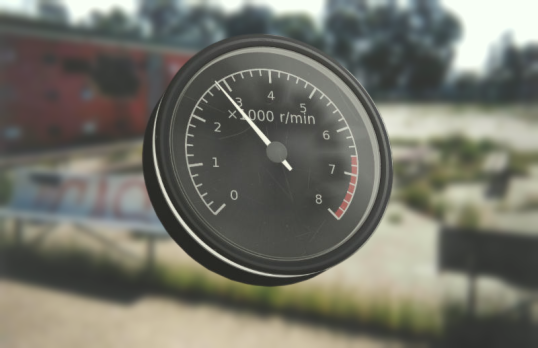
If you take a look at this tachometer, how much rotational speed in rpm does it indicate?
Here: 2800 rpm
